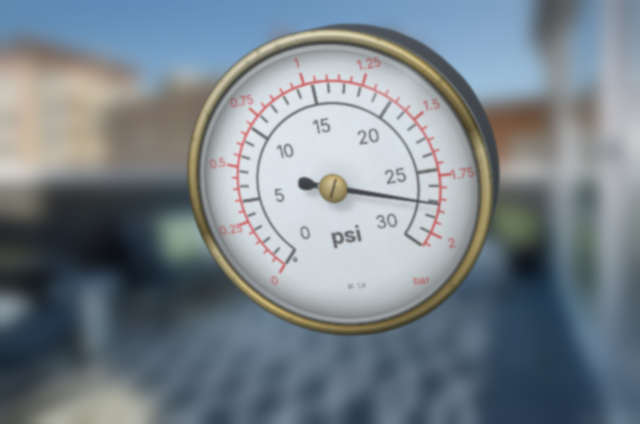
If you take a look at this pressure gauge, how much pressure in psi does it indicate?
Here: 27 psi
